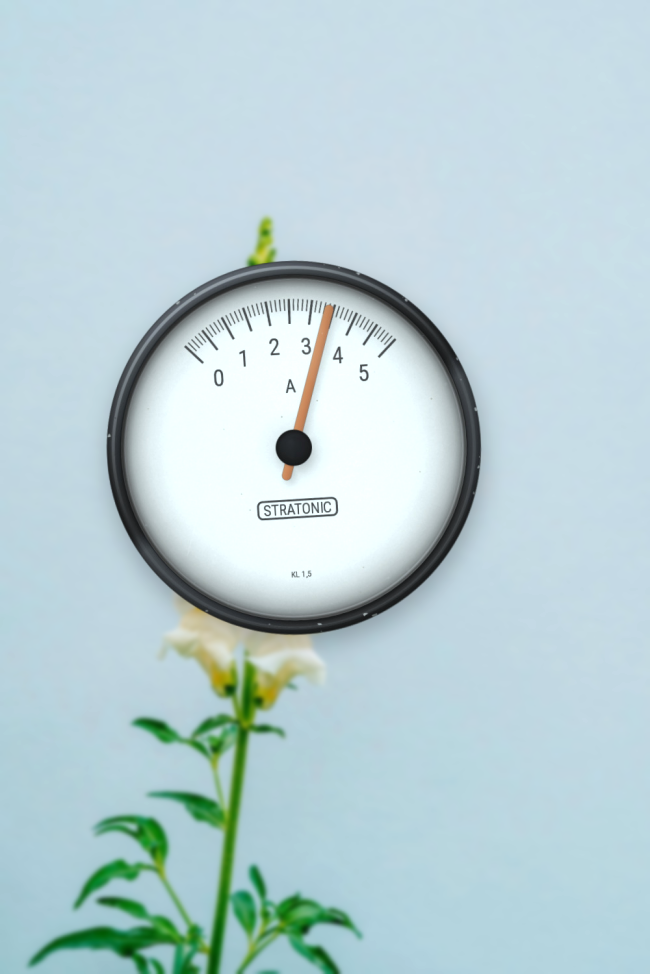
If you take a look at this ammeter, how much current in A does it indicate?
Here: 3.4 A
